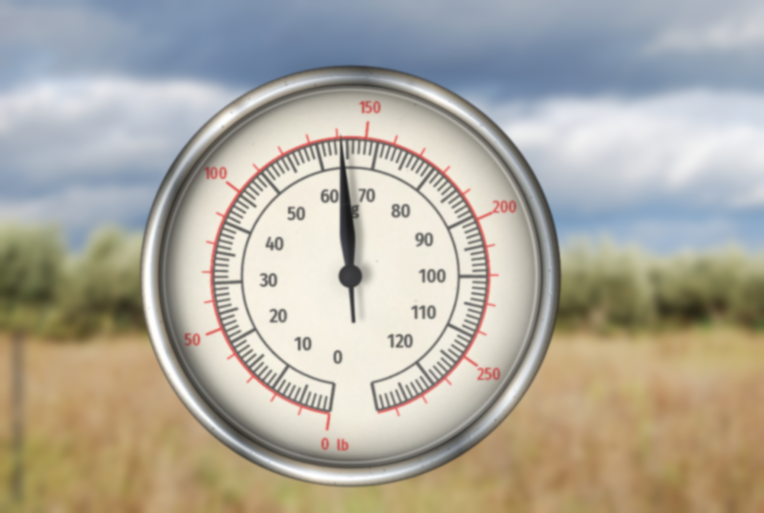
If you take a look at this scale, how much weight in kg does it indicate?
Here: 64 kg
